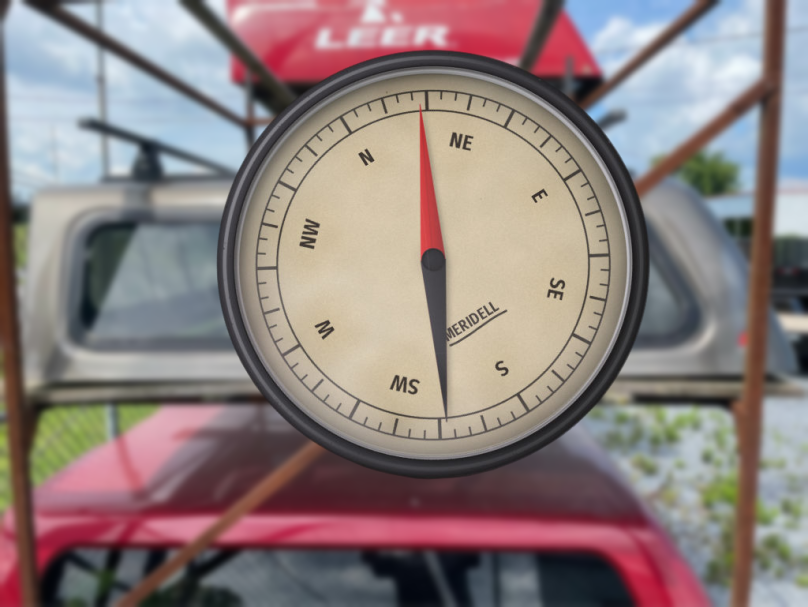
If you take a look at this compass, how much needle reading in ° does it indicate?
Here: 27.5 °
